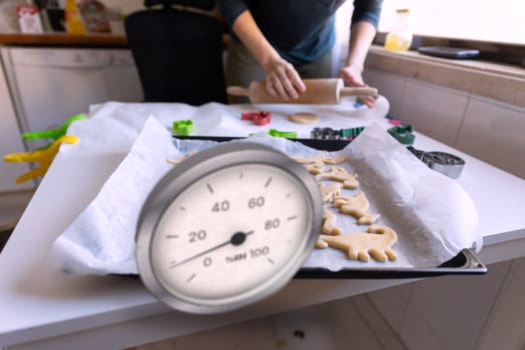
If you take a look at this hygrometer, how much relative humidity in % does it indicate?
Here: 10 %
